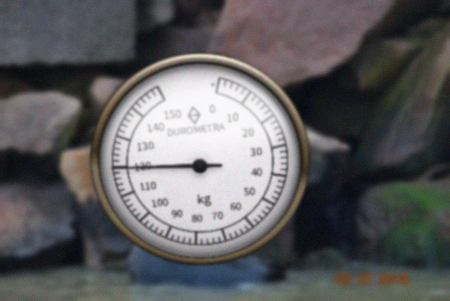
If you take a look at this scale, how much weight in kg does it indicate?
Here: 120 kg
